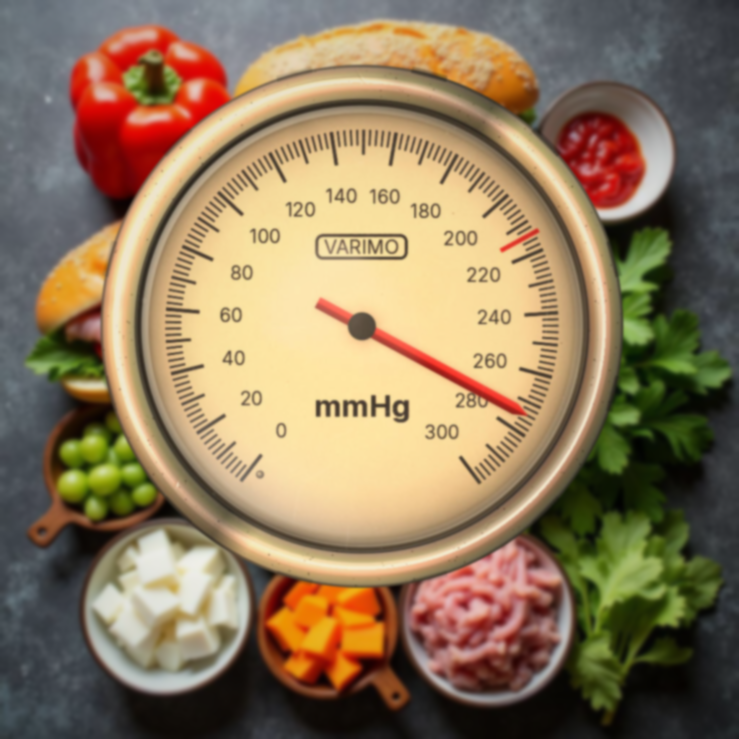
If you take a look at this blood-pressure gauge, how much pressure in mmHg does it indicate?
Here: 274 mmHg
